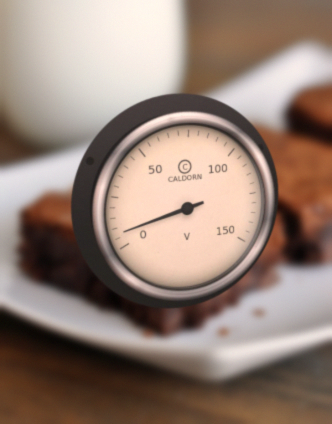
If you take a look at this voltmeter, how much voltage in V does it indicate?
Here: 7.5 V
